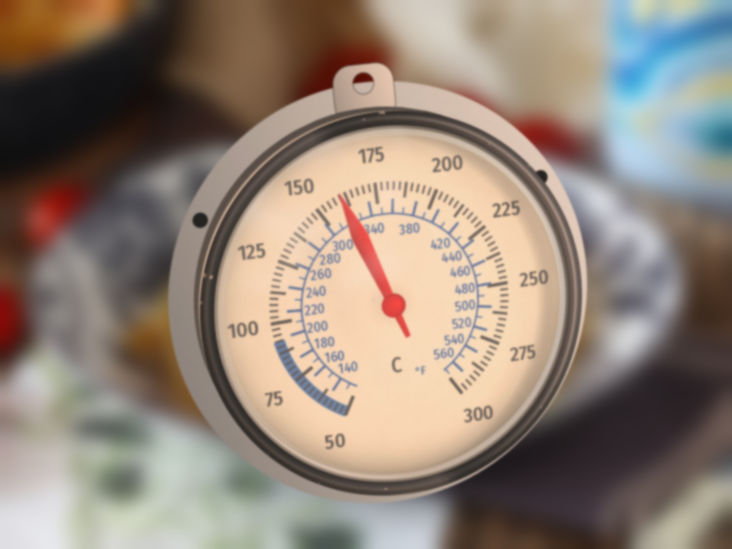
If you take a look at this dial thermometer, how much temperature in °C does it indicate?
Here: 160 °C
